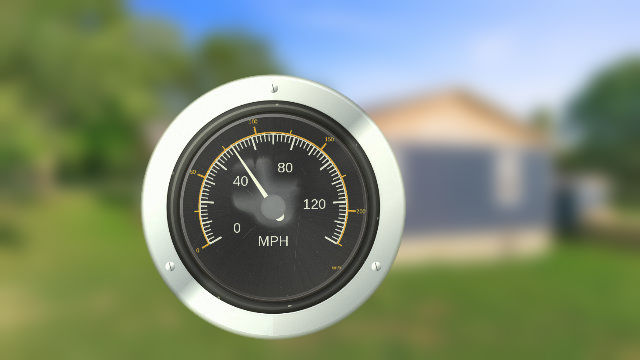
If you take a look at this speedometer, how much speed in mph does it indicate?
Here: 50 mph
